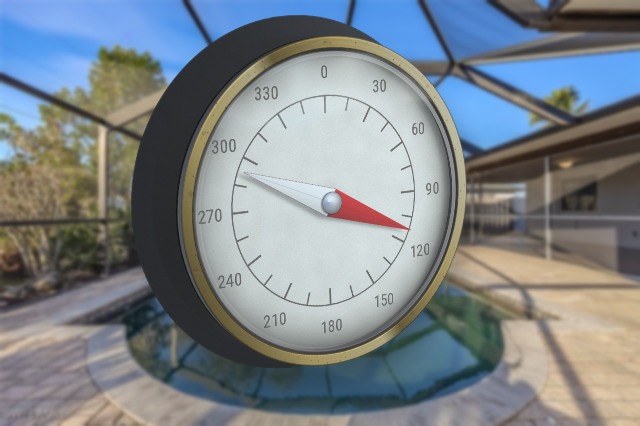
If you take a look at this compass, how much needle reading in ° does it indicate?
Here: 112.5 °
